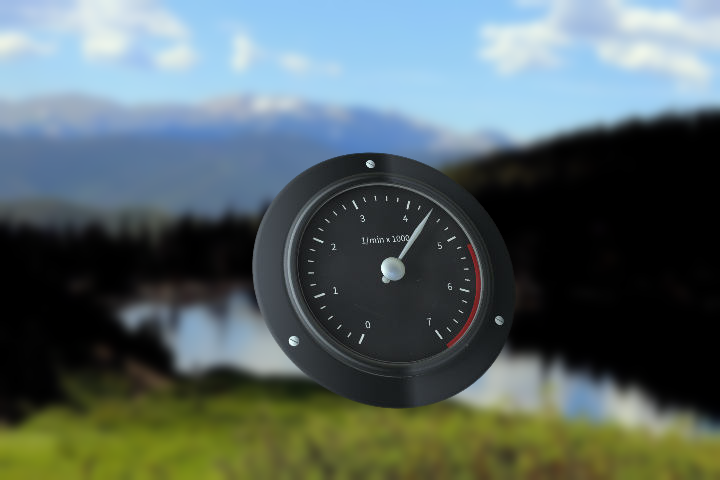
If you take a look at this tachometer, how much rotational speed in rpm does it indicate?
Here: 4400 rpm
